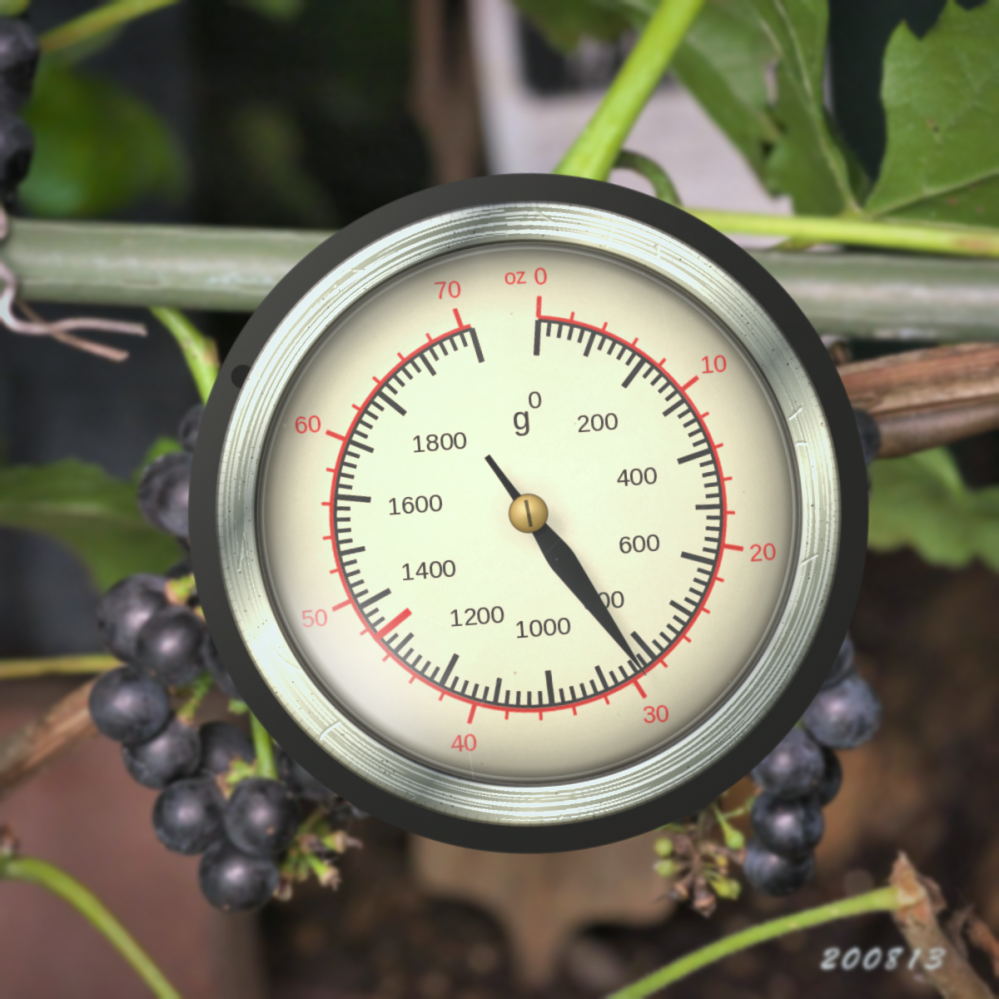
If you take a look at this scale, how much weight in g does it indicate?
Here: 830 g
